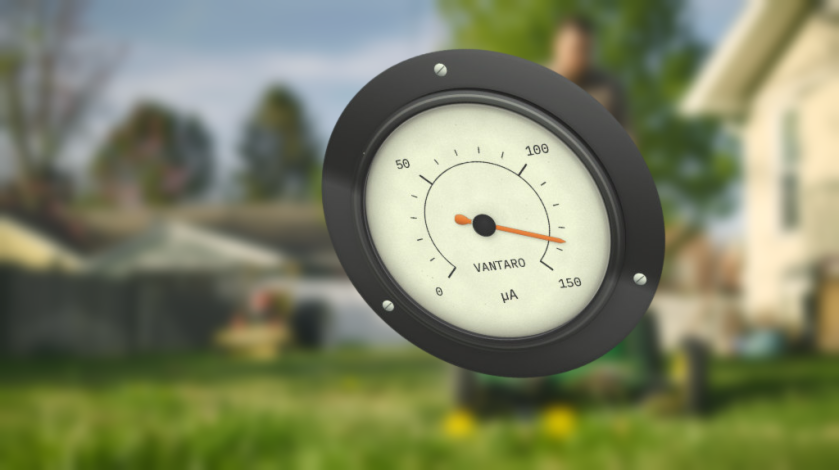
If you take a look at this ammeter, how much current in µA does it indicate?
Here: 135 µA
